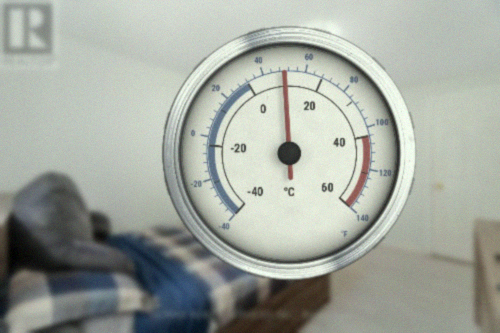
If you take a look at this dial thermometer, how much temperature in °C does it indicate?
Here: 10 °C
